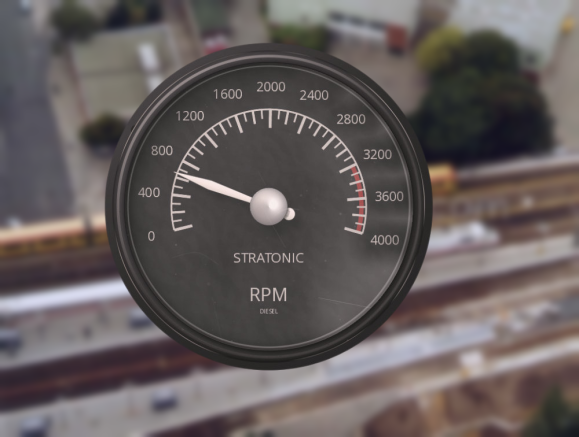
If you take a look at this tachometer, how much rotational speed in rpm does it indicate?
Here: 650 rpm
